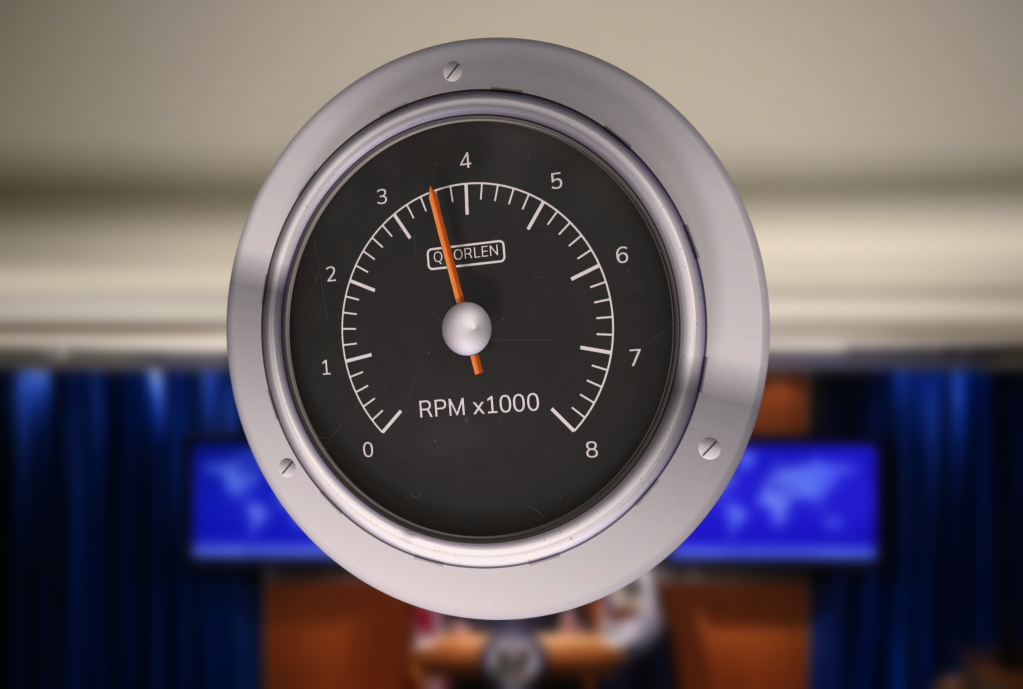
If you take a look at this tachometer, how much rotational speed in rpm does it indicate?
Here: 3600 rpm
